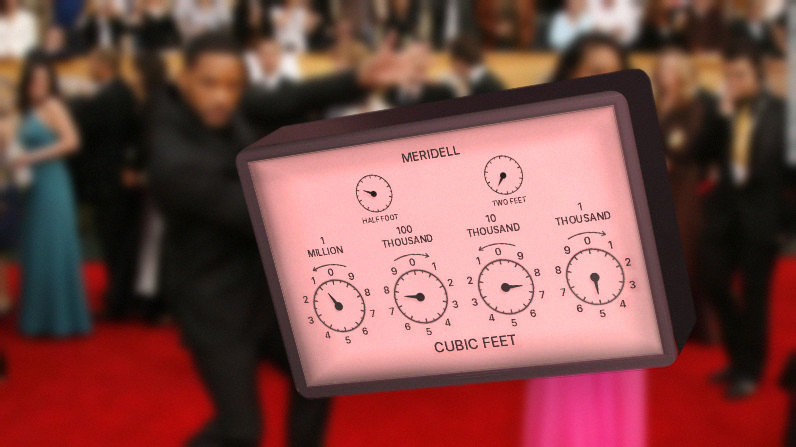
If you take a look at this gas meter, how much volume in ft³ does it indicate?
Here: 77500 ft³
